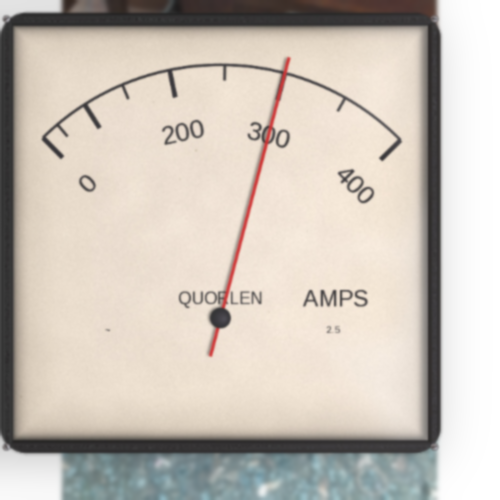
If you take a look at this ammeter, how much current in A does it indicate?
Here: 300 A
